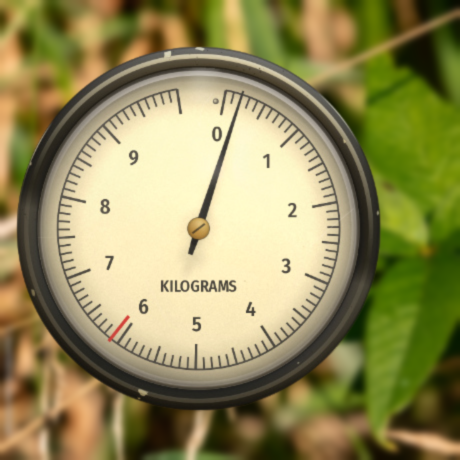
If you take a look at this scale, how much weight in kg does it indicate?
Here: 0.2 kg
